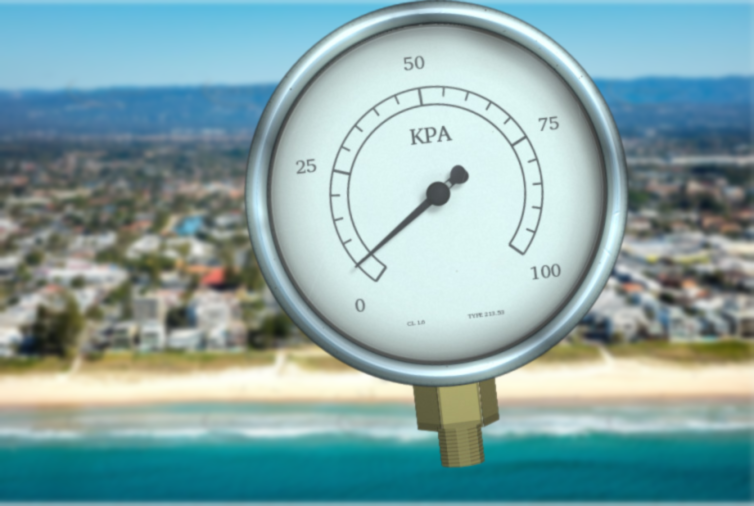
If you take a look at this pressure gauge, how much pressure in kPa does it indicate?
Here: 5 kPa
